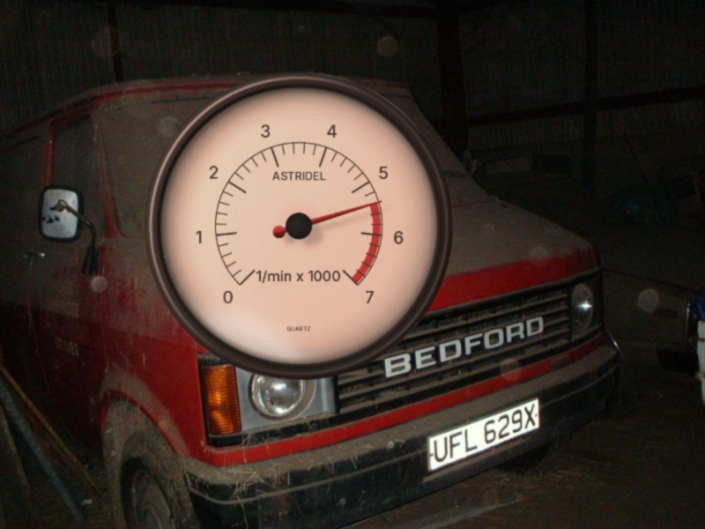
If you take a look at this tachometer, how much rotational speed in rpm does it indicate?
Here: 5400 rpm
